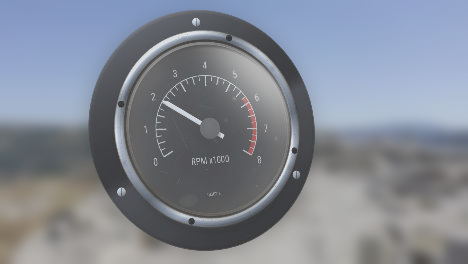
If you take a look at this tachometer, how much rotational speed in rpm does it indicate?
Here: 2000 rpm
